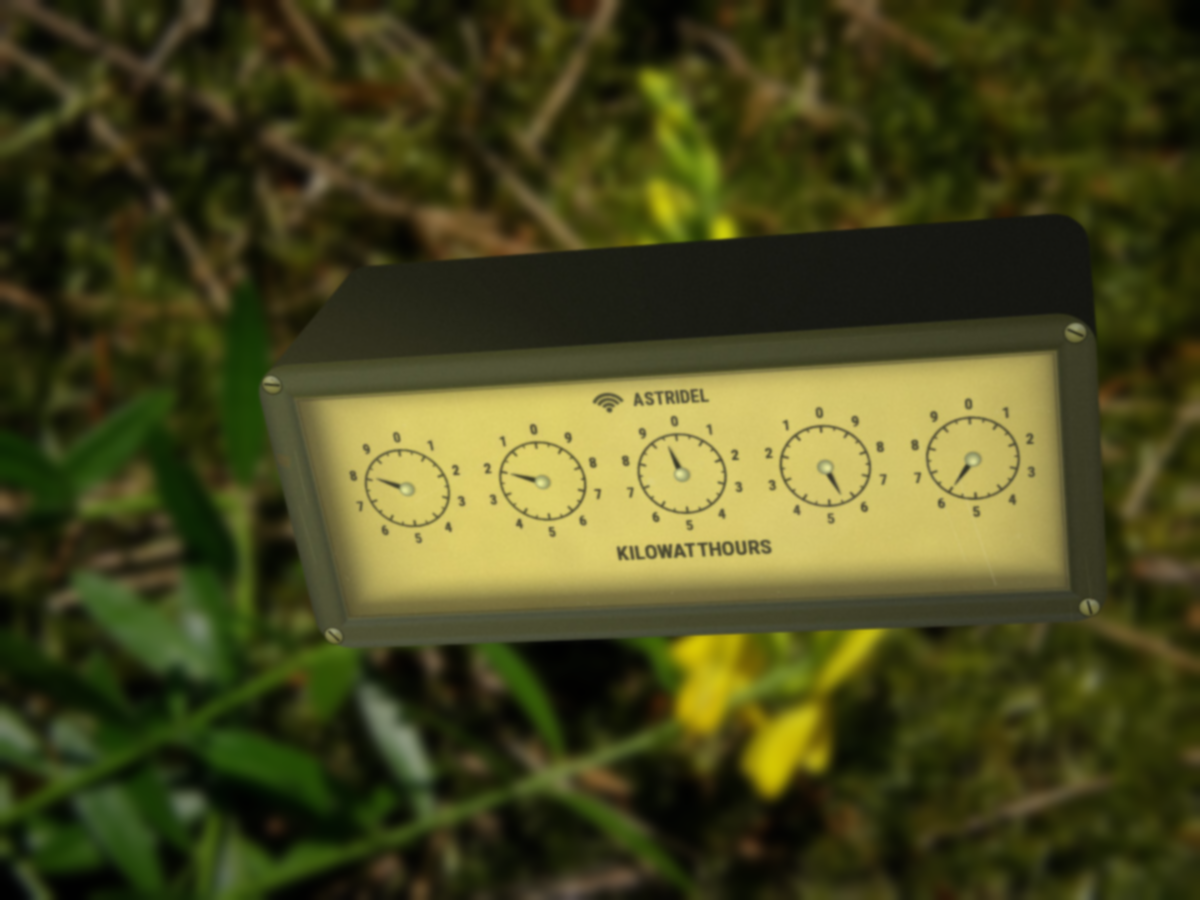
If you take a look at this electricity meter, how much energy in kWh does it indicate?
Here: 81956 kWh
